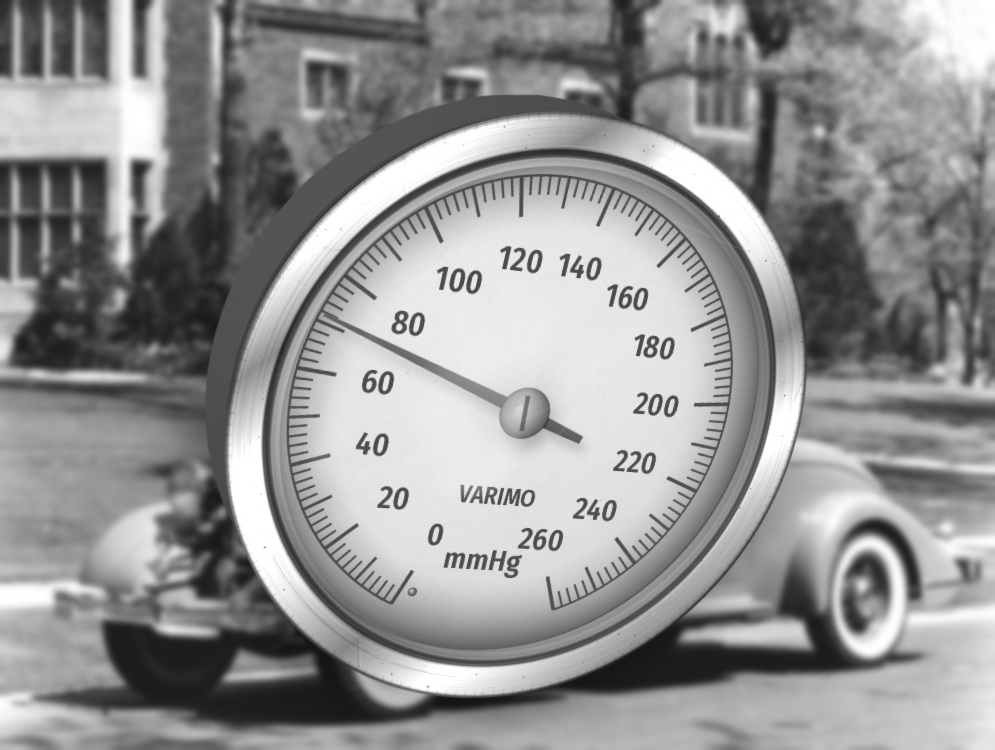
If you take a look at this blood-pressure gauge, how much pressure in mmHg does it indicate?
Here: 72 mmHg
